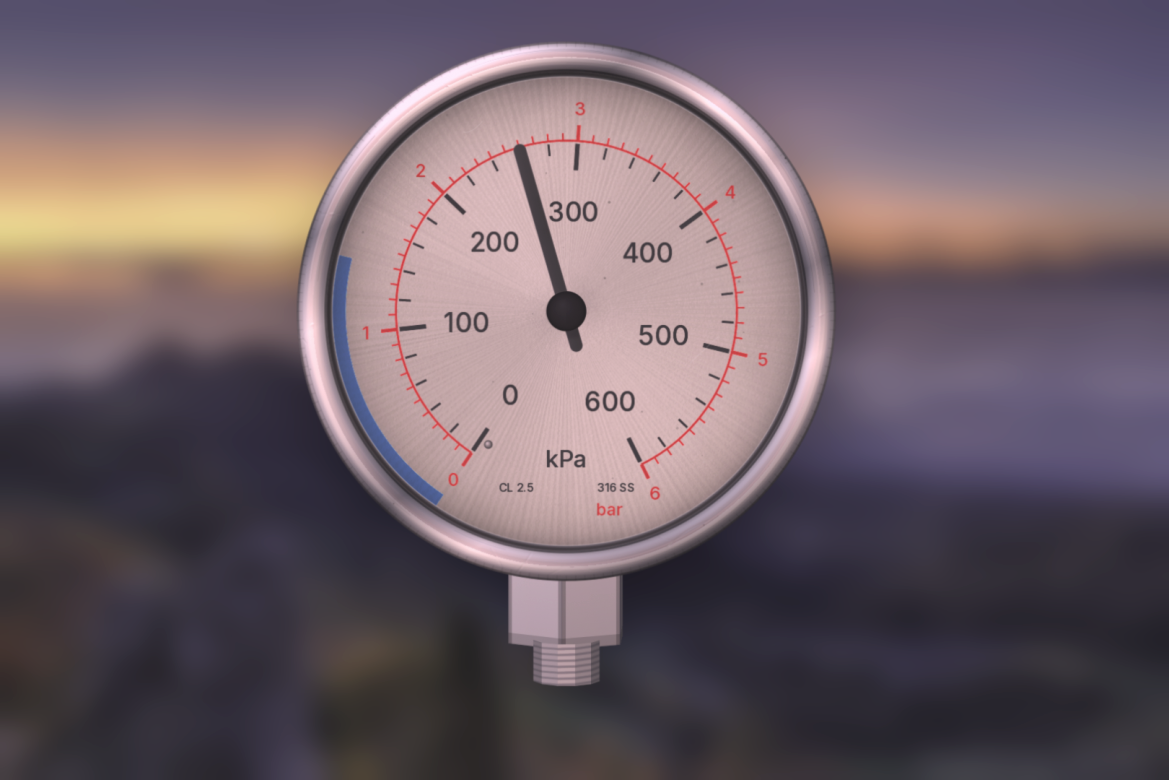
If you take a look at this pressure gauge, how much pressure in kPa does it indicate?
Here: 260 kPa
